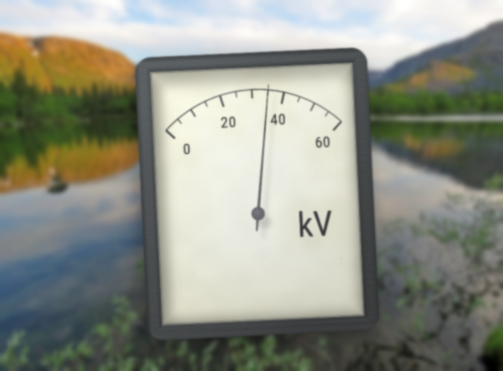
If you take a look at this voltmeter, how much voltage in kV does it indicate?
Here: 35 kV
